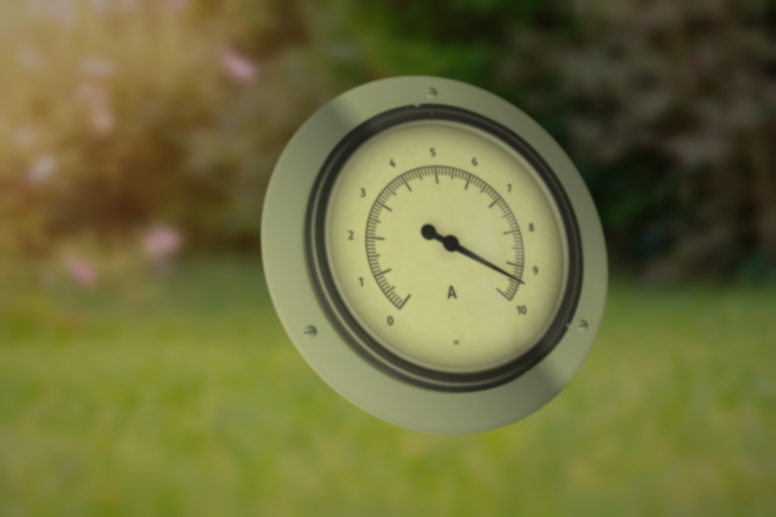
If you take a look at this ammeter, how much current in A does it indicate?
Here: 9.5 A
